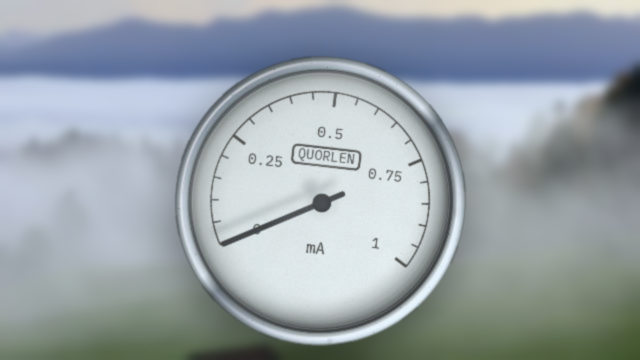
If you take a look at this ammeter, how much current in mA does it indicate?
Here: 0 mA
